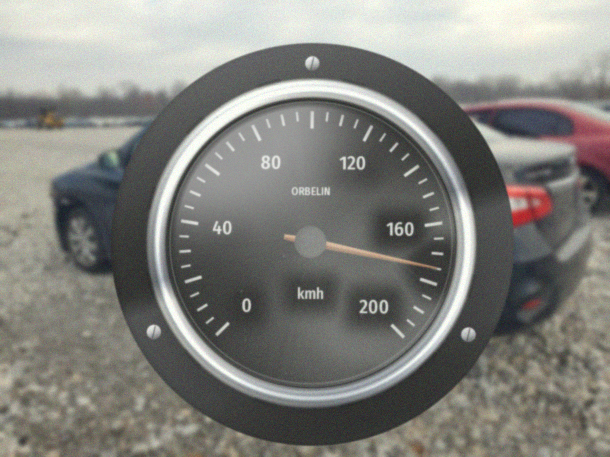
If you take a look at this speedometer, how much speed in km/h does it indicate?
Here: 175 km/h
